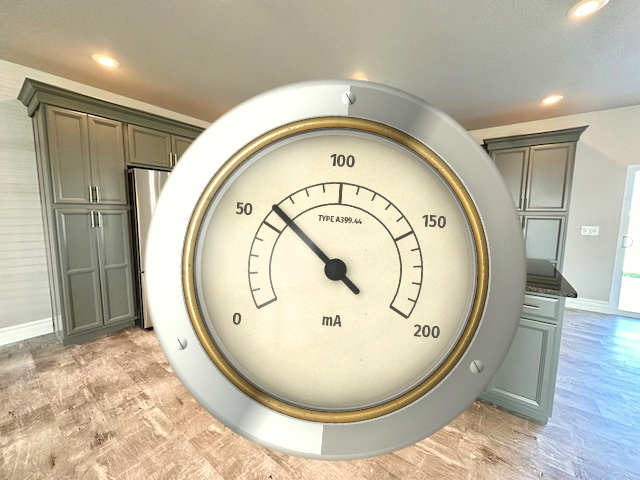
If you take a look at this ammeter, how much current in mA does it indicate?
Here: 60 mA
